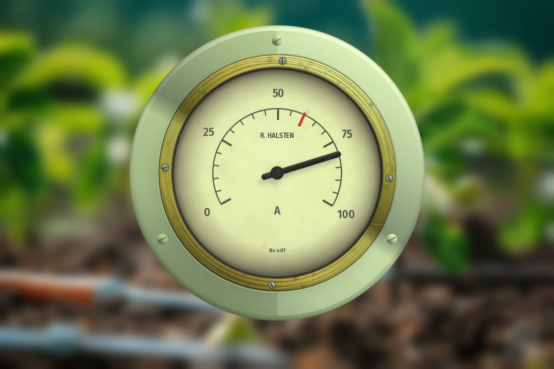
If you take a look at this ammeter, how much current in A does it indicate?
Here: 80 A
